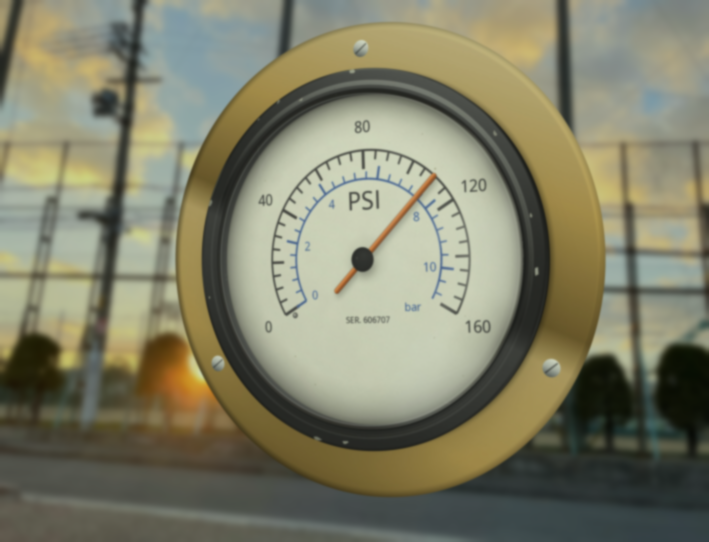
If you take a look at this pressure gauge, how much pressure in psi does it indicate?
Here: 110 psi
